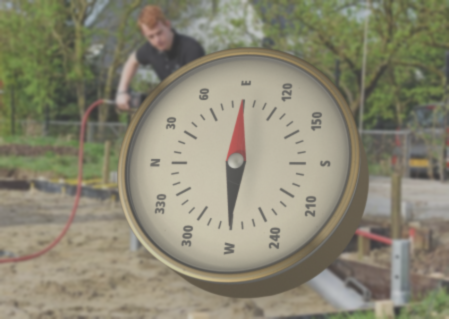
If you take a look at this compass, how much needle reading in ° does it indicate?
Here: 90 °
